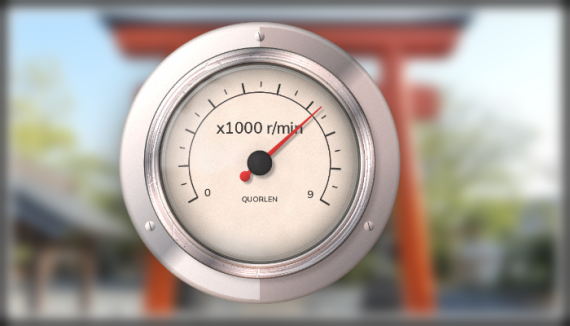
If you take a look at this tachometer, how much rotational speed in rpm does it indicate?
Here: 6250 rpm
